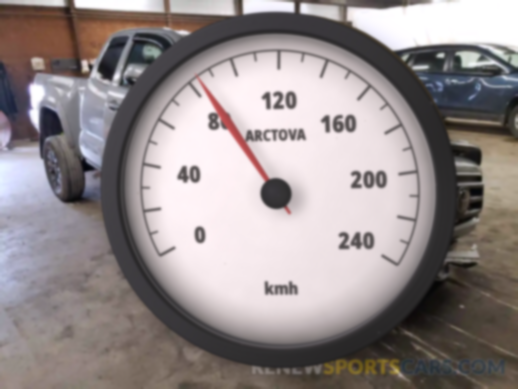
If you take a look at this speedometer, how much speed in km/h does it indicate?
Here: 85 km/h
